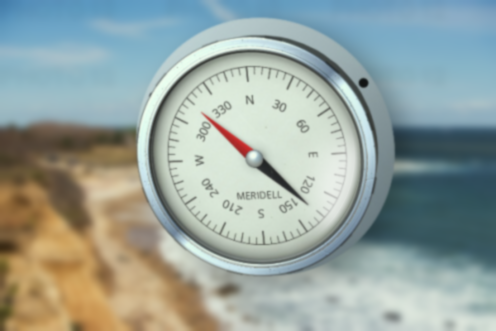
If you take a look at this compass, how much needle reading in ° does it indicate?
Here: 315 °
